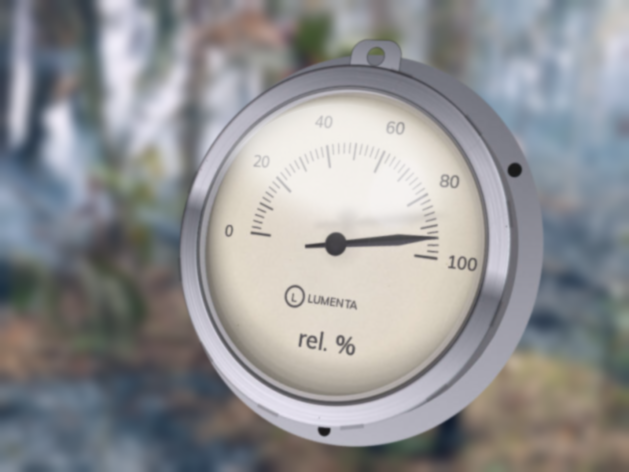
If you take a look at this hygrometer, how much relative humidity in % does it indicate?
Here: 94 %
